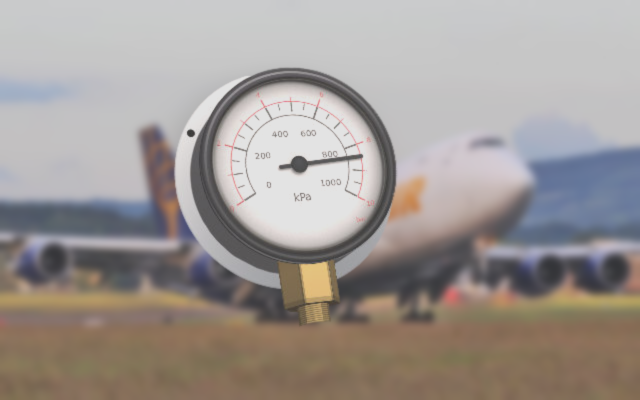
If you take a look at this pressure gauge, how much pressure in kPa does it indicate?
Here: 850 kPa
